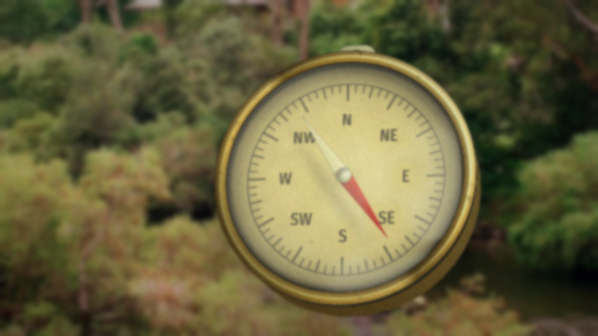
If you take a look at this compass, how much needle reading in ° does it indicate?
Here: 145 °
